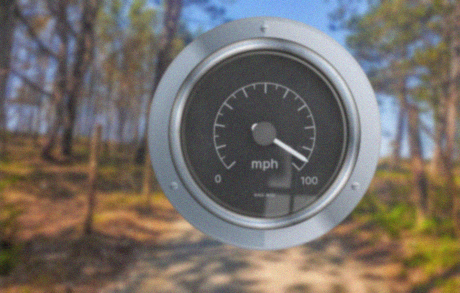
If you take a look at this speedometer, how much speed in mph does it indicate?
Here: 95 mph
